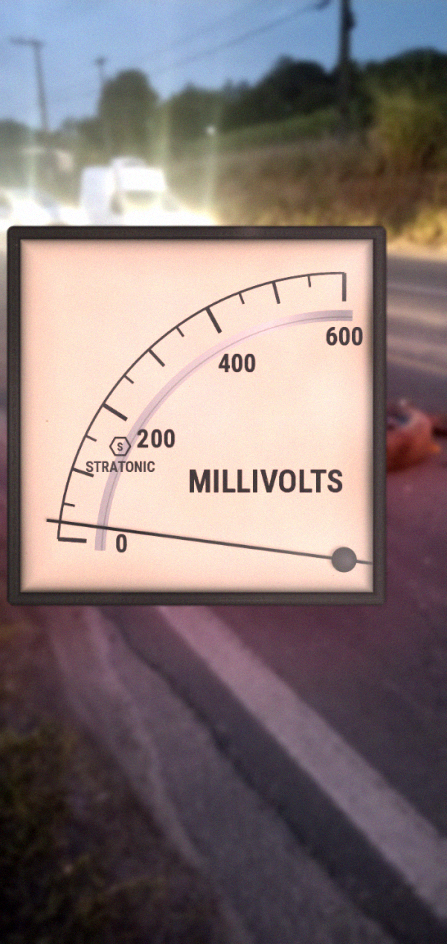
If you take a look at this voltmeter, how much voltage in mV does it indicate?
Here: 25 mV
